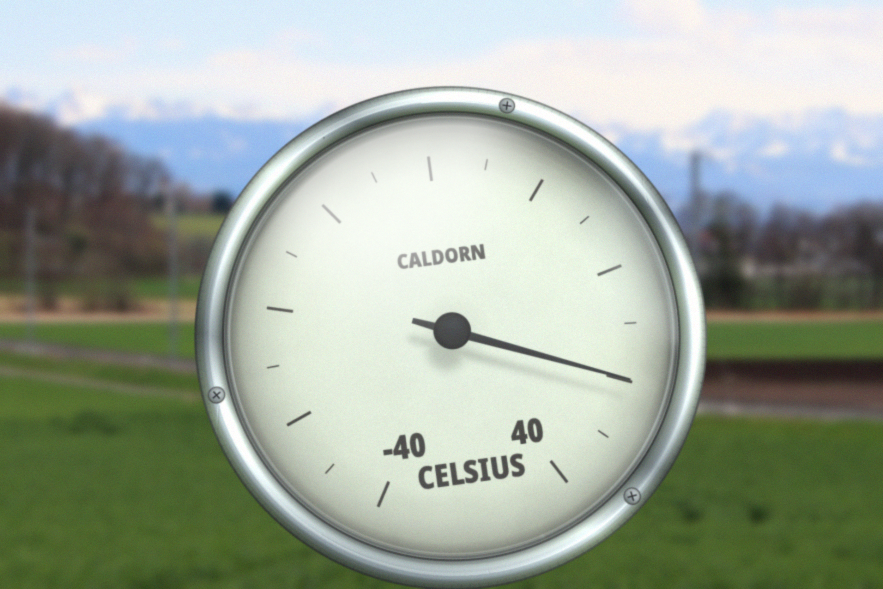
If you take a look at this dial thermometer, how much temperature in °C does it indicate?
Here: 30 °C
